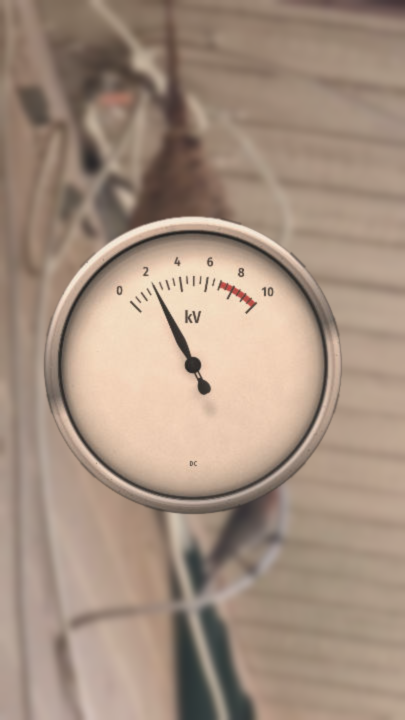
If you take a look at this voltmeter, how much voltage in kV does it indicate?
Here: 2 kV
